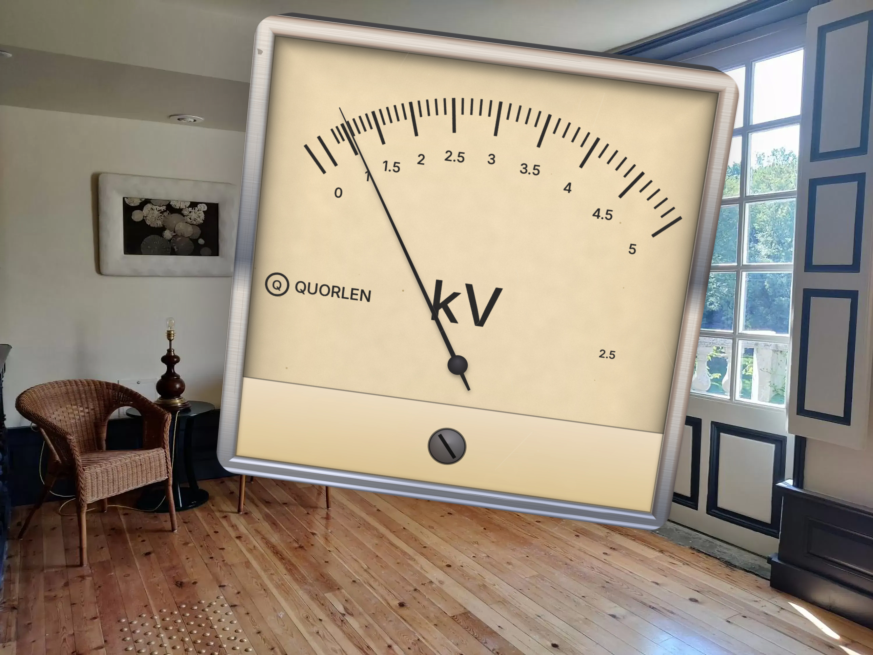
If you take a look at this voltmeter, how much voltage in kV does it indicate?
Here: 1.1 kV
